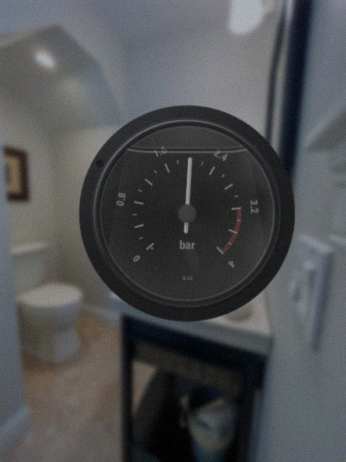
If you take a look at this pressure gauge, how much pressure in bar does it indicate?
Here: 2 bar
